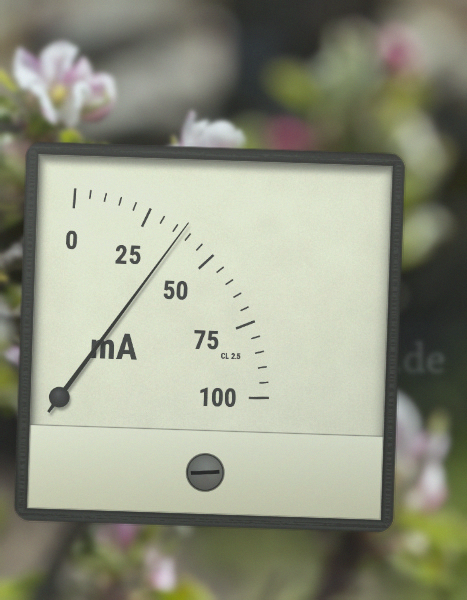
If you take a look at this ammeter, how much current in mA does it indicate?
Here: 37.5 mA
